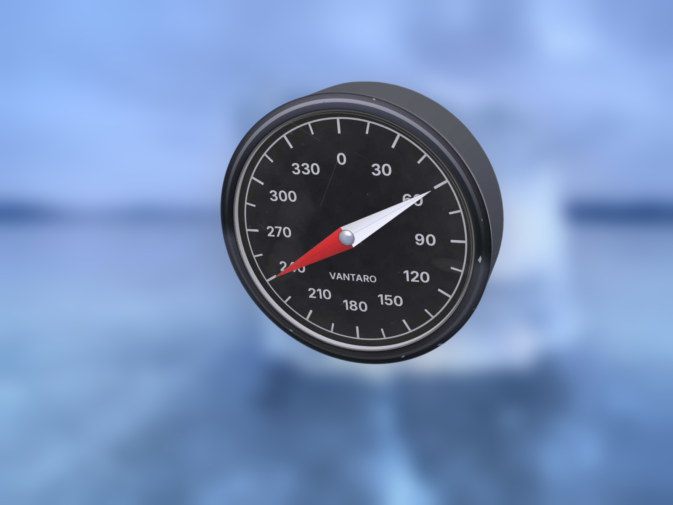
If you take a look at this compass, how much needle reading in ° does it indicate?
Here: 240 °
